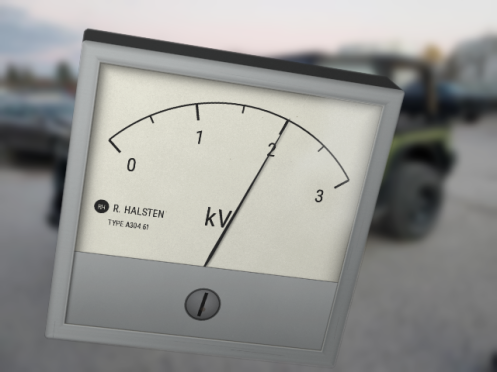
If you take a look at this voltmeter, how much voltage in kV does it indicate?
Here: 2 kV
